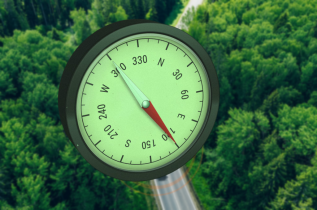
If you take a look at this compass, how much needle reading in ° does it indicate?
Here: 120 °
